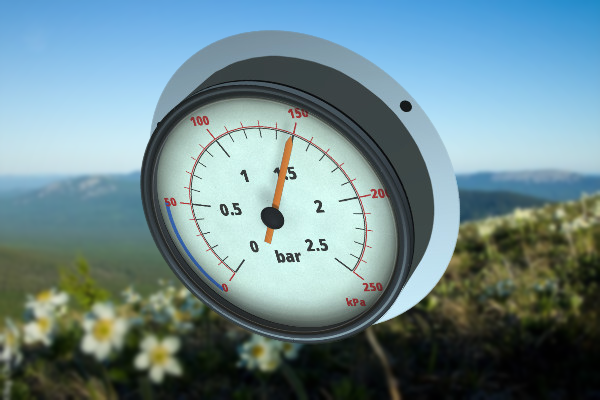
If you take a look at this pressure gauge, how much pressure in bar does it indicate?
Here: 1.5 bar
